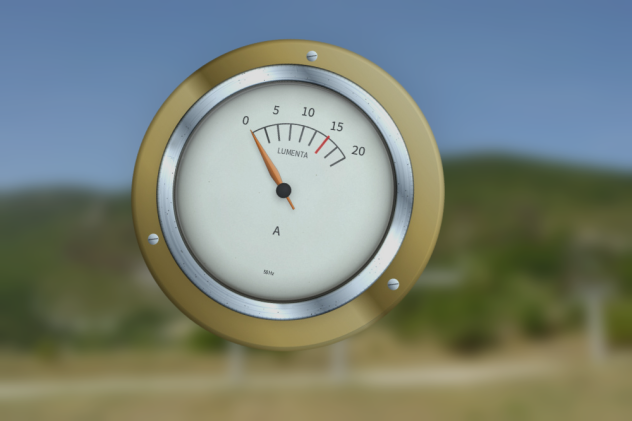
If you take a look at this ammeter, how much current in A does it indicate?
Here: 0 A
